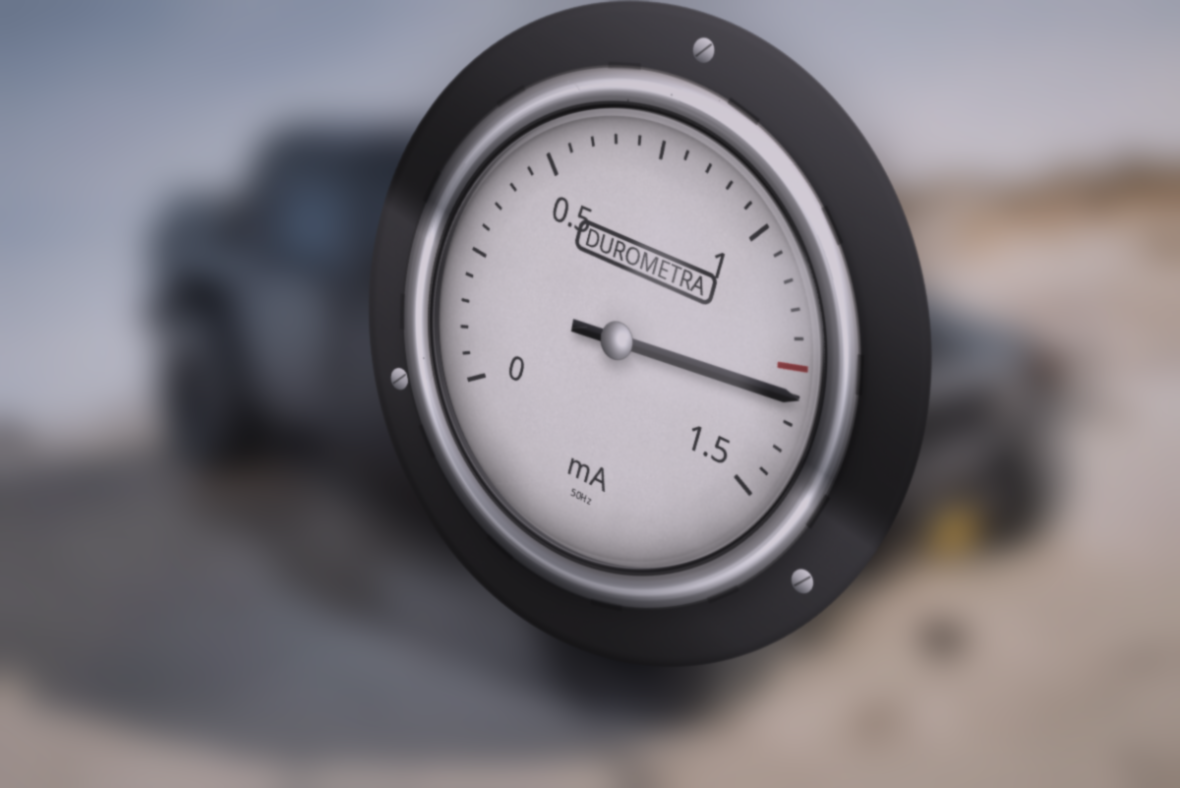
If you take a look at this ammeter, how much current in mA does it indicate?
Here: 1.3 mA
